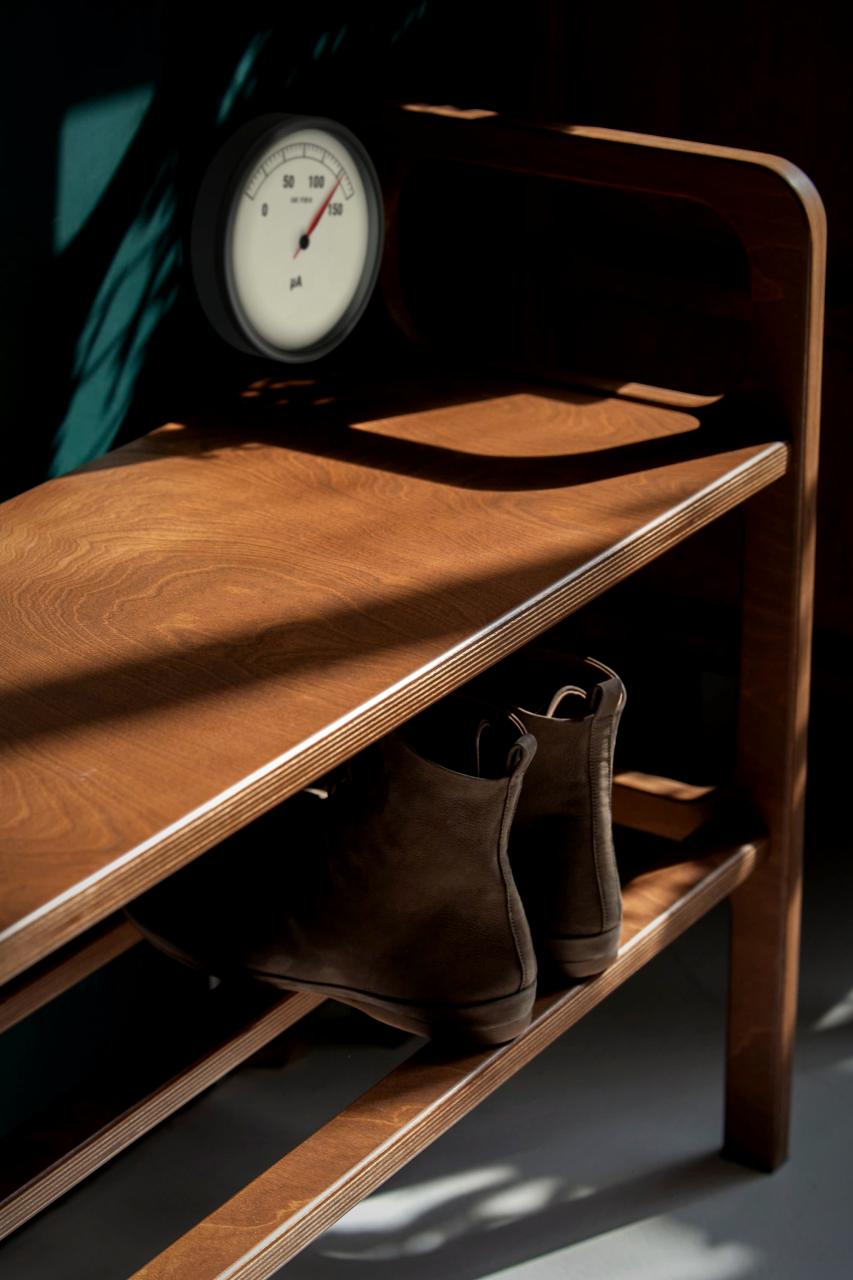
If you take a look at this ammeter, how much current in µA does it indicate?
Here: 125 µA
